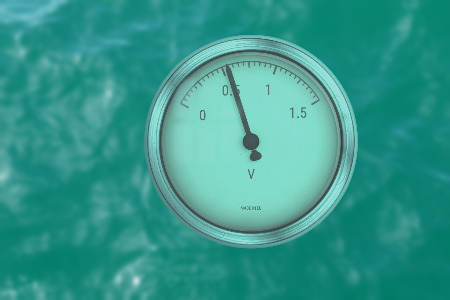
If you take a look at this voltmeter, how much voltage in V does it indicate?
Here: 0.55 V
